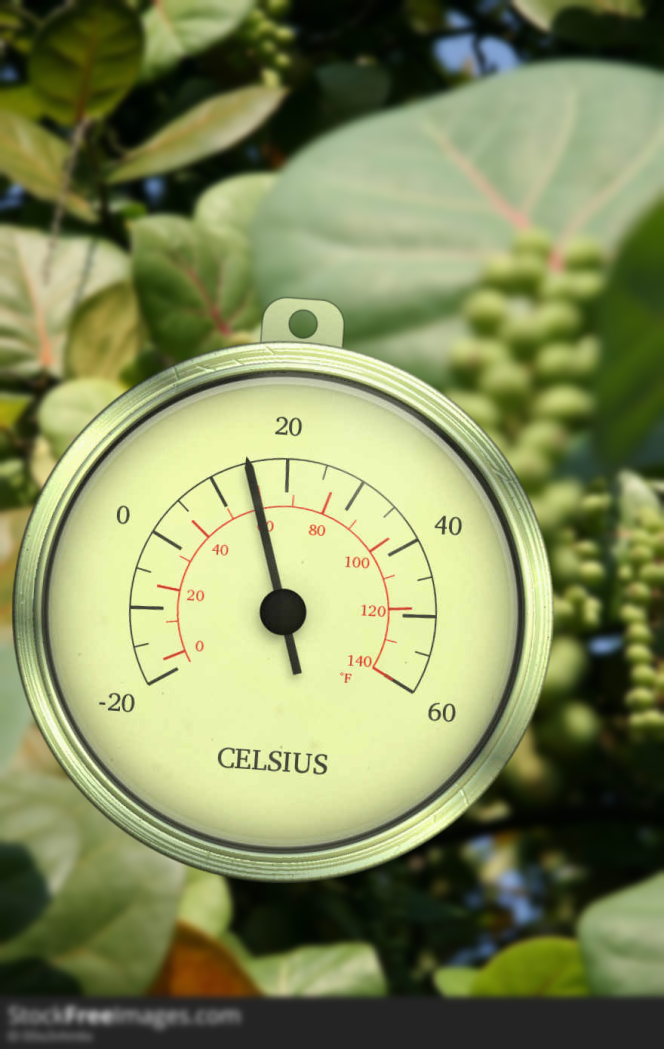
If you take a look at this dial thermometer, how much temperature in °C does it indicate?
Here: 15 °C
